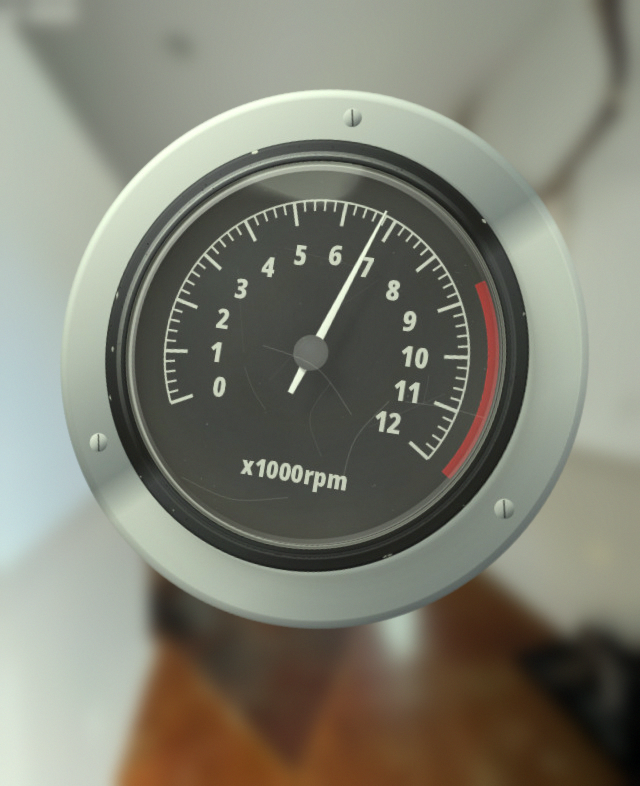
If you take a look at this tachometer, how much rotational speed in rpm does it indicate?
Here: 6800 rpm
